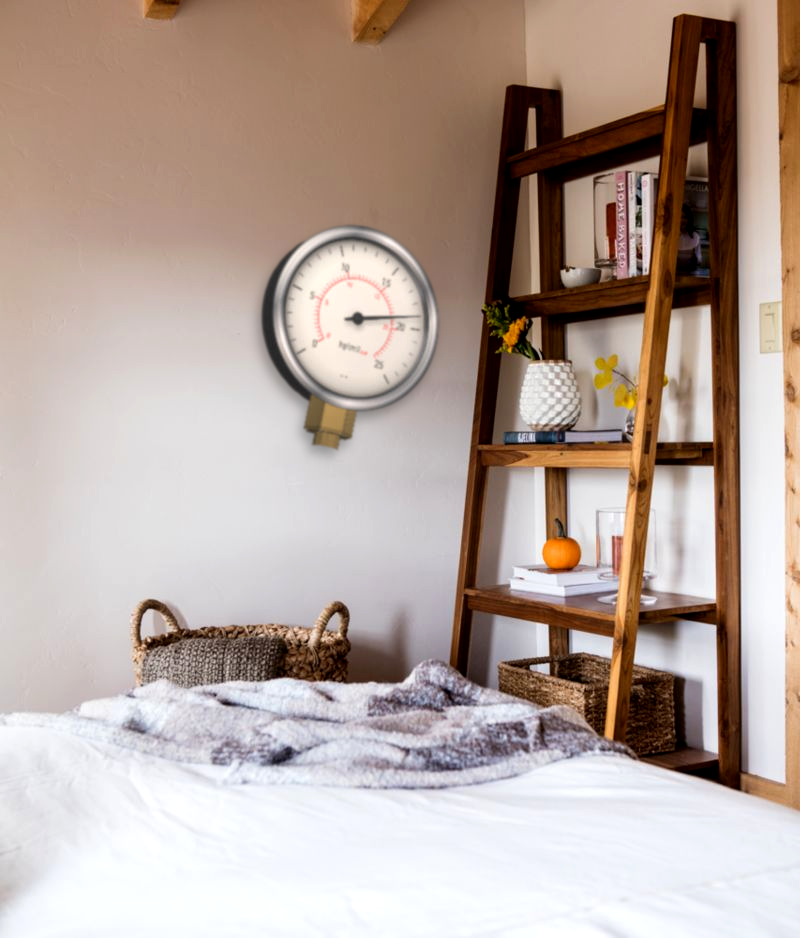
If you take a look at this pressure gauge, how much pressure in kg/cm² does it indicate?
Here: 19 kg/cm²
